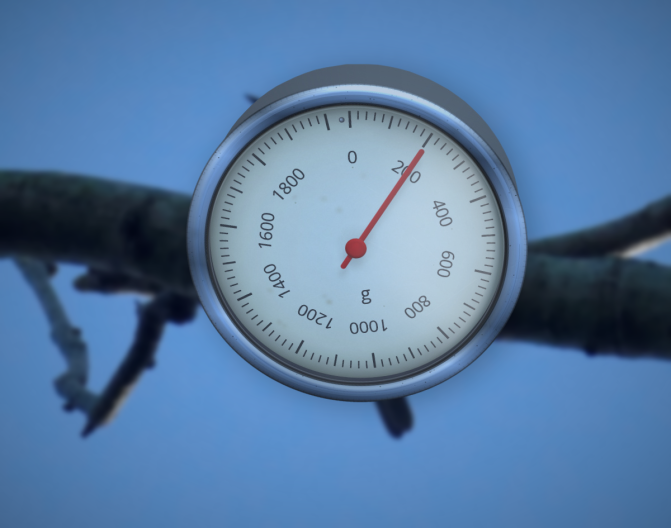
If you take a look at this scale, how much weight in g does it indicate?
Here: 200 g
